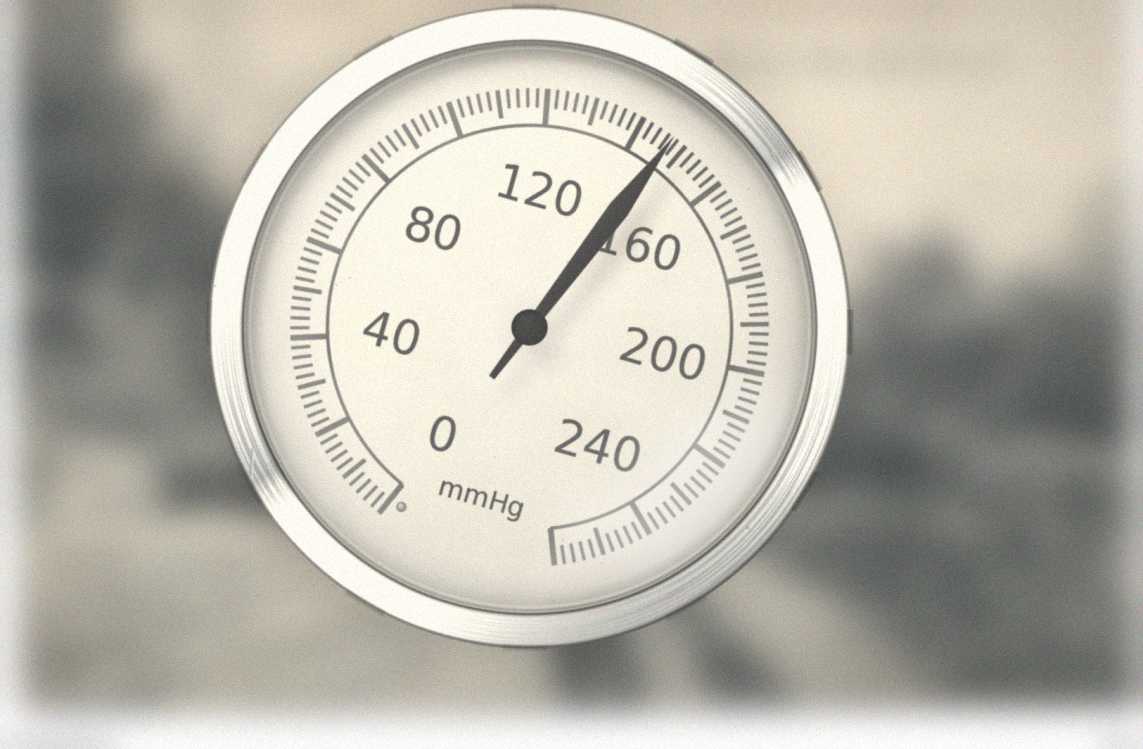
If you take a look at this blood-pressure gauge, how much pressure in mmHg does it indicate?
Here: 147 mmHg
